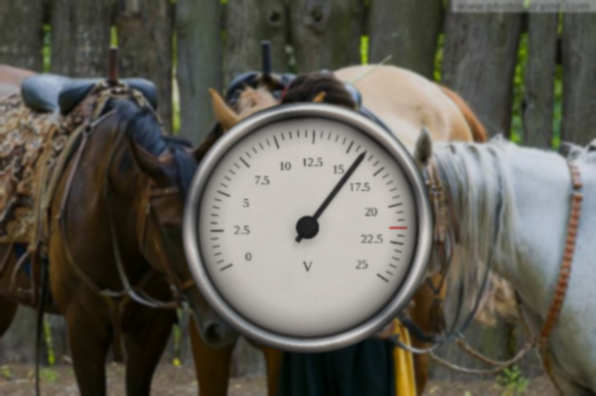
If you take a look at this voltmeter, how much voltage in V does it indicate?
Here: 16 V
